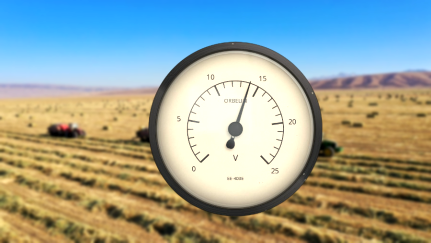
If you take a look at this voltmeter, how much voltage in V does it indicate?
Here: 14 V
